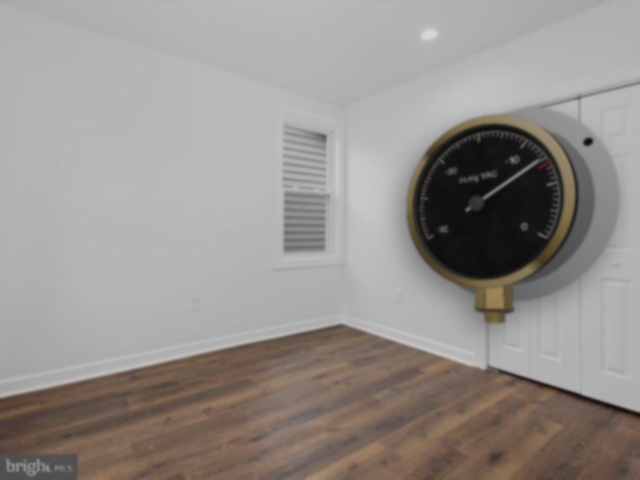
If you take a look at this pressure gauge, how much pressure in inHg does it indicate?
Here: -7.5 inHg
